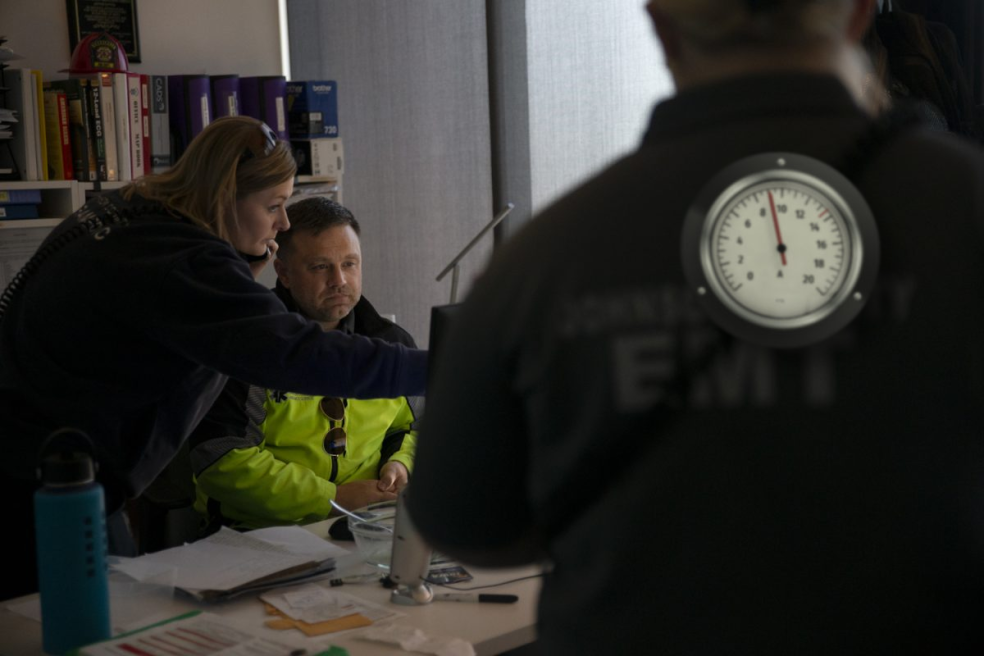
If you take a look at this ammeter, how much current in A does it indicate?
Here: 9 A
